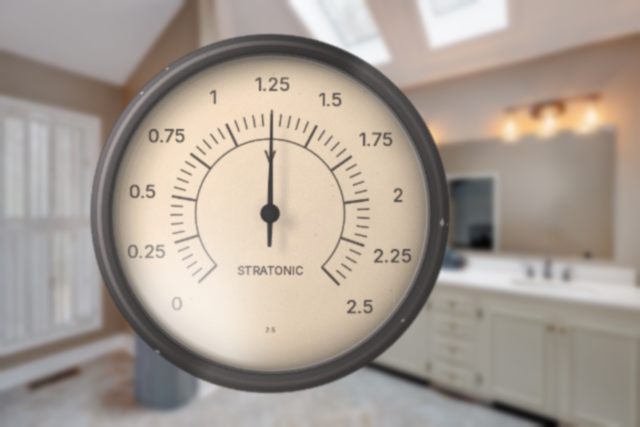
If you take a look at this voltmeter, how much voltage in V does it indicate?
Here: 1.25 V
